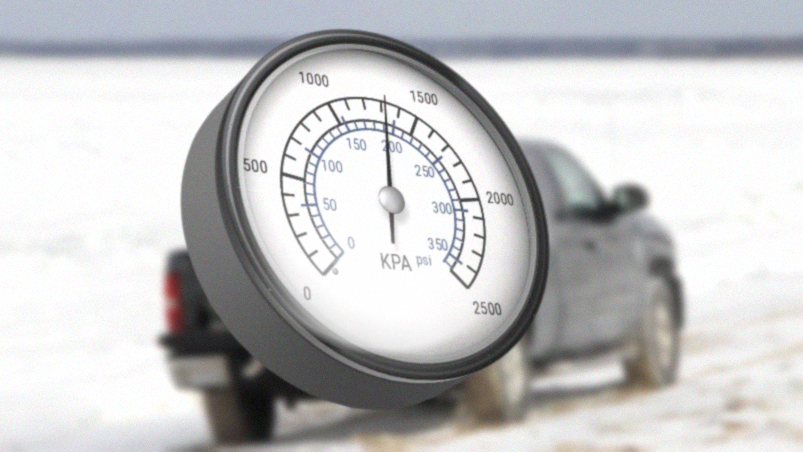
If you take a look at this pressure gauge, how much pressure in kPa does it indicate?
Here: 1300 kPa
